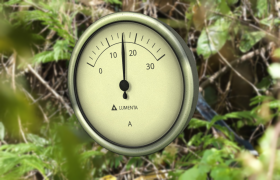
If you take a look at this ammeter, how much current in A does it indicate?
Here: 16 A
